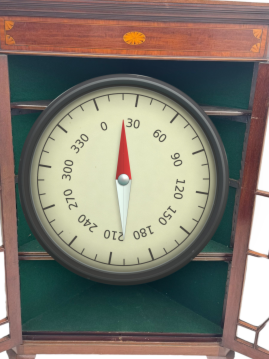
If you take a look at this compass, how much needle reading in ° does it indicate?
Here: 20 °
